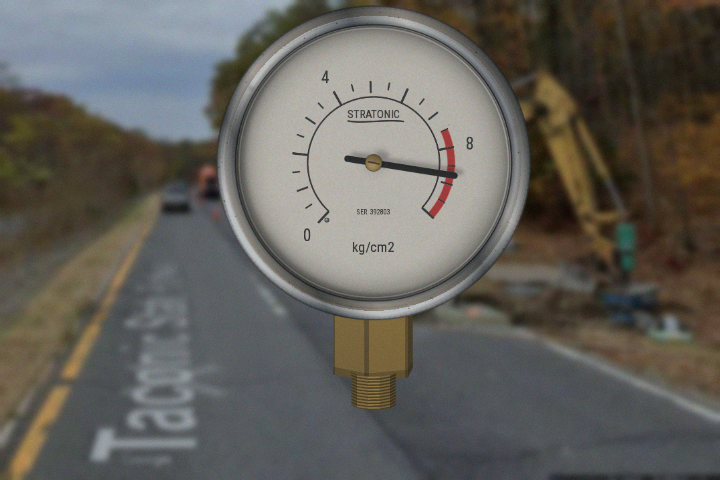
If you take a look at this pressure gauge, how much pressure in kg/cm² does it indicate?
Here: 8.75 kg/cm²
